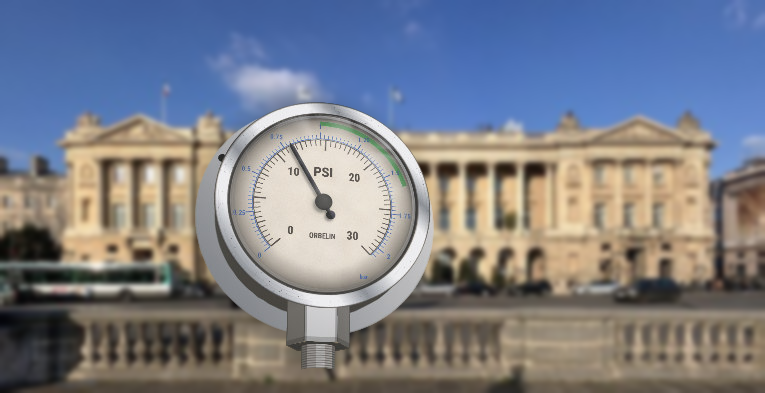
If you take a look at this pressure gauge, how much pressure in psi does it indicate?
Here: 11.5 psi
